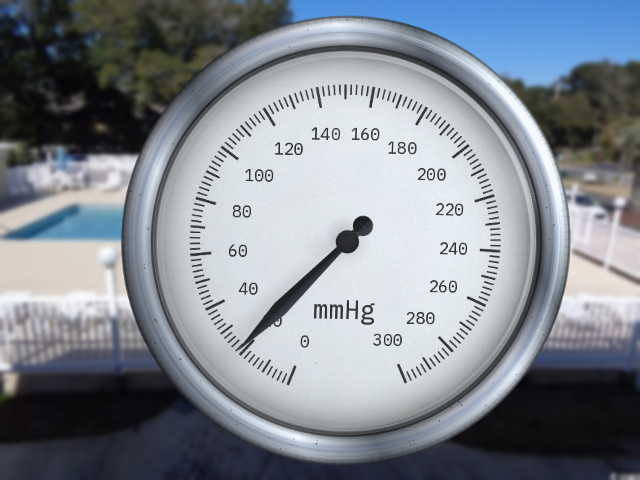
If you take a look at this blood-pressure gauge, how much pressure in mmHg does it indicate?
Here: 22 mmHg
